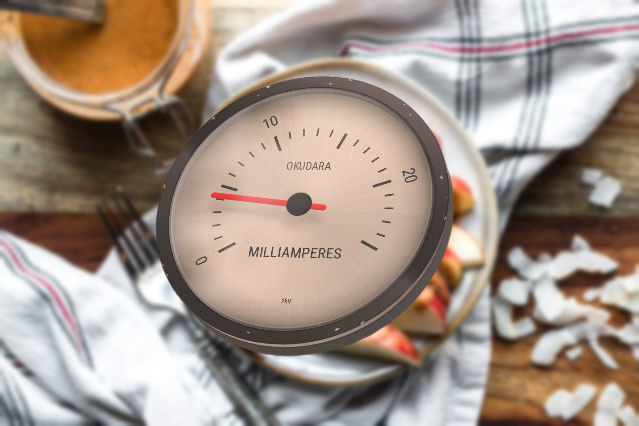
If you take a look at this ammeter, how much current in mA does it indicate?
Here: 4 mA
